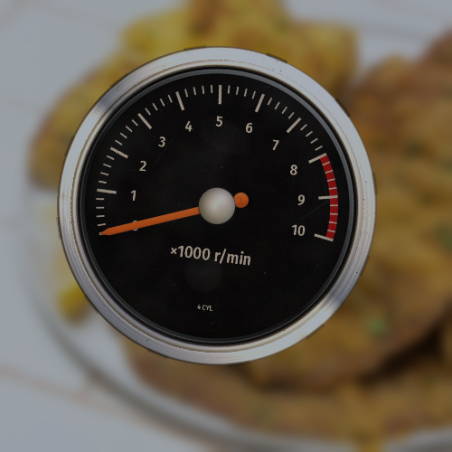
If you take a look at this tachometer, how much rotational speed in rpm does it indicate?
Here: 0 rpm
